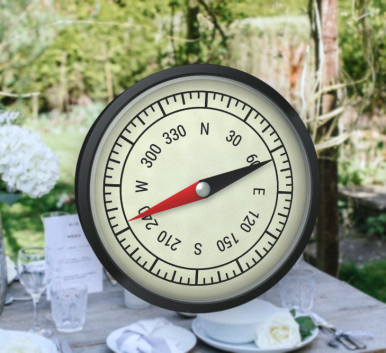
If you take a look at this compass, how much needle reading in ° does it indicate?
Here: 245 °
